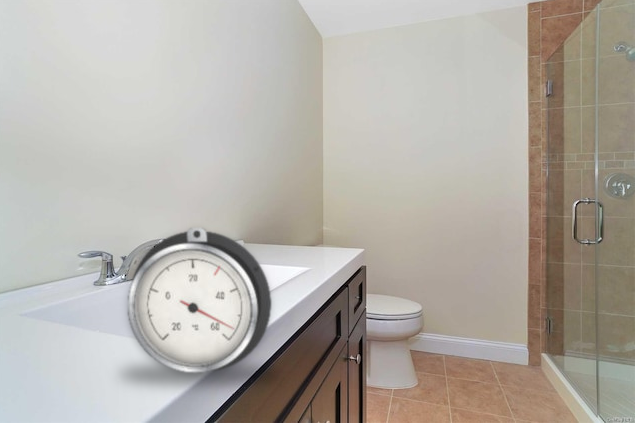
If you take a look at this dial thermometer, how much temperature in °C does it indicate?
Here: 55 °C
